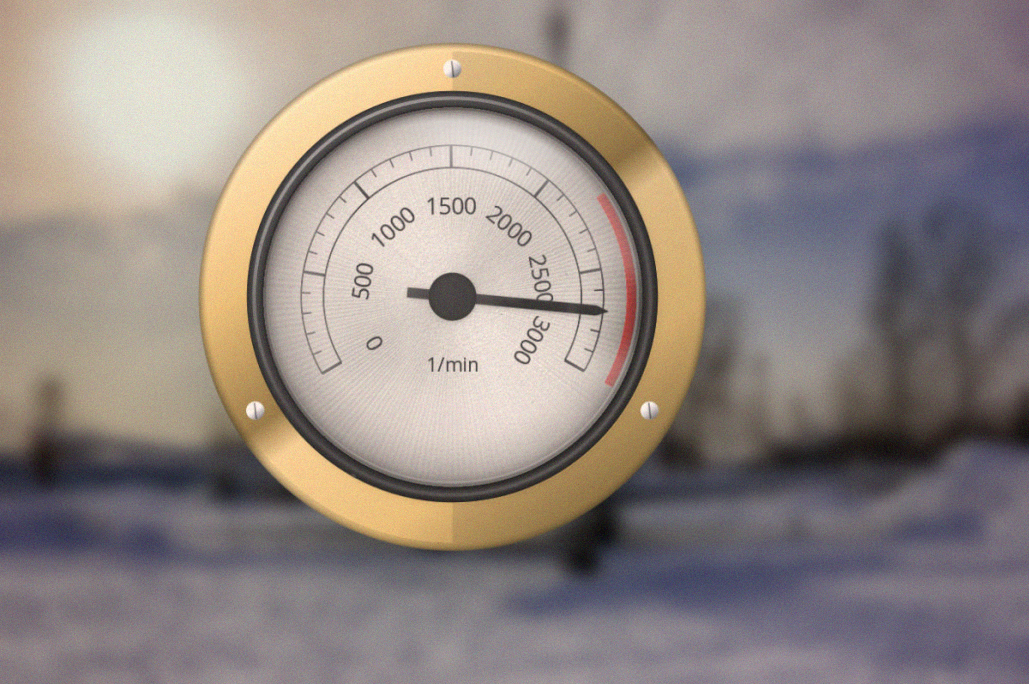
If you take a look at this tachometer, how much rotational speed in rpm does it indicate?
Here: 2700 rpm
